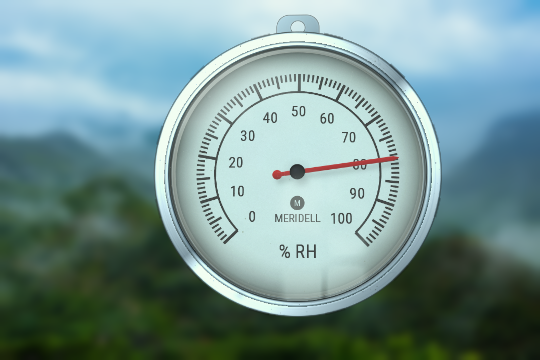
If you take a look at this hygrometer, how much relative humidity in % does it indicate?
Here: 80 %
